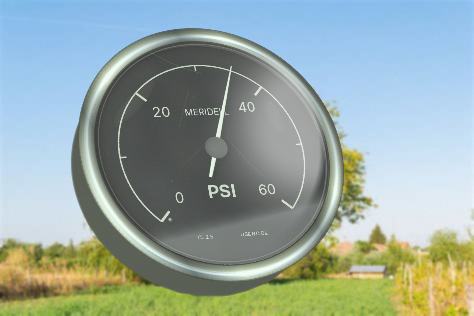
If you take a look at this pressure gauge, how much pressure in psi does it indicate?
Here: 35 psi
